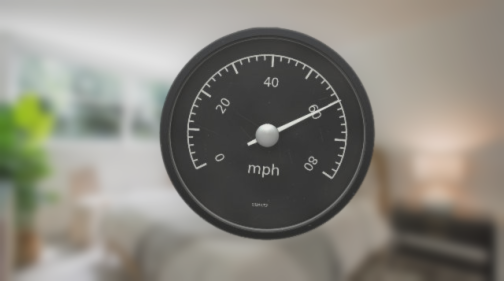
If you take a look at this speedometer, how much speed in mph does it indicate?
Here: 60 mph
